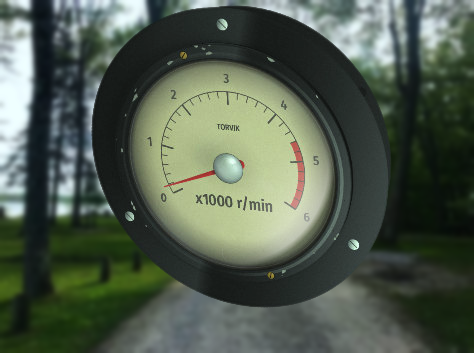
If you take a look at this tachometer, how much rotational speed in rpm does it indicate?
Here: 200 rpm
